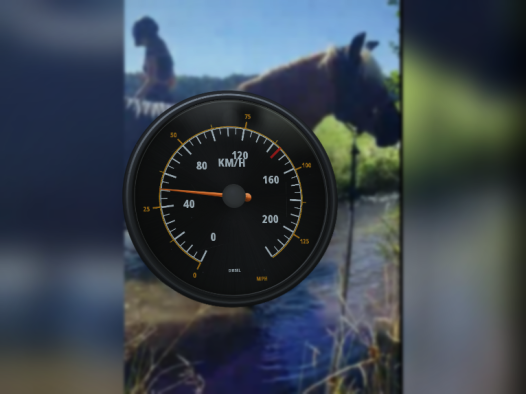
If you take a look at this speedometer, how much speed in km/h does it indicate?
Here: 50 km/h
